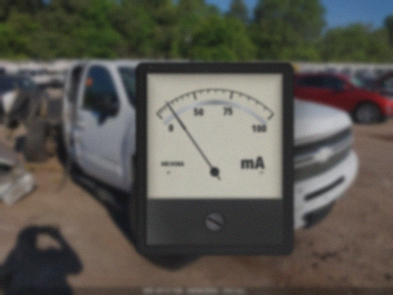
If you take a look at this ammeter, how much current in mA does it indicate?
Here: 25 mA
